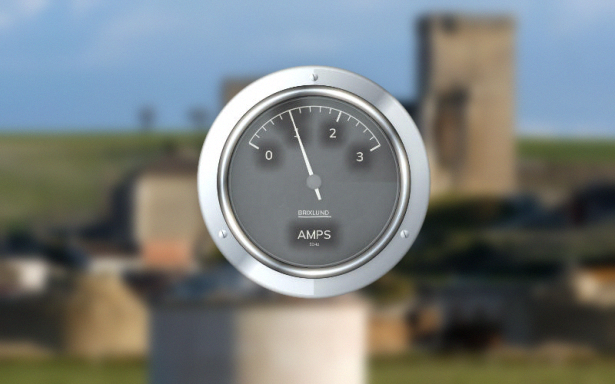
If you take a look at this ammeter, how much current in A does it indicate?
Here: 1 A
